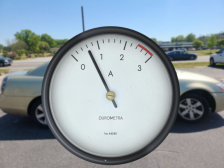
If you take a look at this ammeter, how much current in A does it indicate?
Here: 0.6 A
